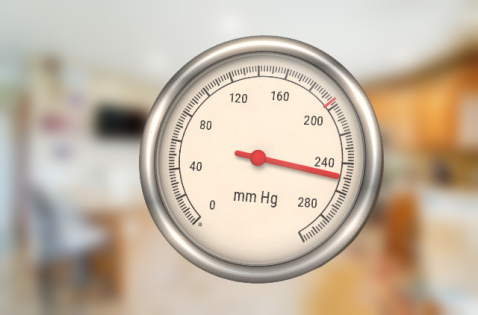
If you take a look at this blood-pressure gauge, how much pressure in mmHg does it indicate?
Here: 250 mmHg
